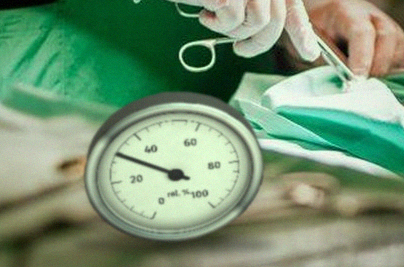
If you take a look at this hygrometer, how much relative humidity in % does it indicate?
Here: 32 %
